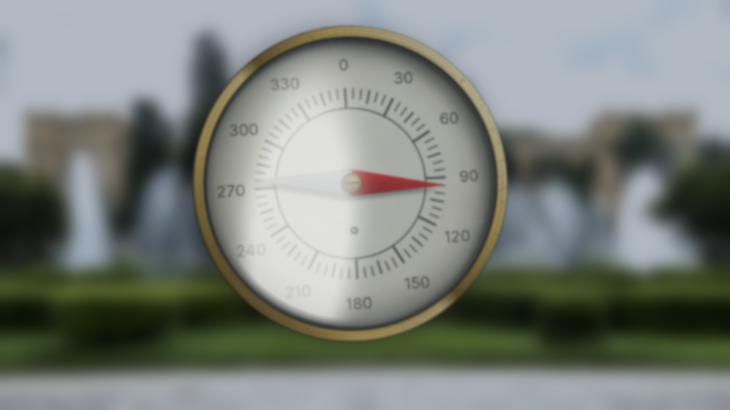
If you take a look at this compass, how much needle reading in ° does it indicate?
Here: 95 °
